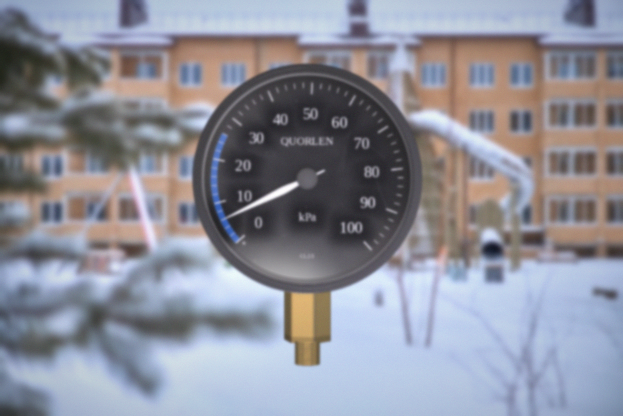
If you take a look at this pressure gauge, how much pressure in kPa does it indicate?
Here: 6 kPa
